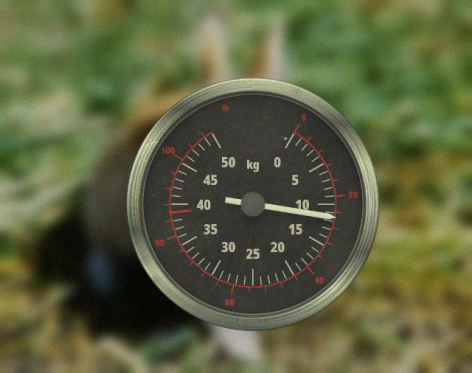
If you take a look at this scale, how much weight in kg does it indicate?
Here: 11.5 kg
